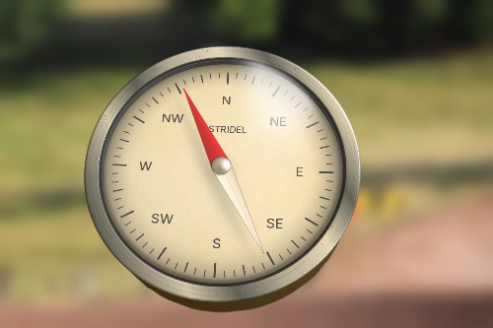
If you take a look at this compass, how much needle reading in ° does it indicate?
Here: 332.5 °
